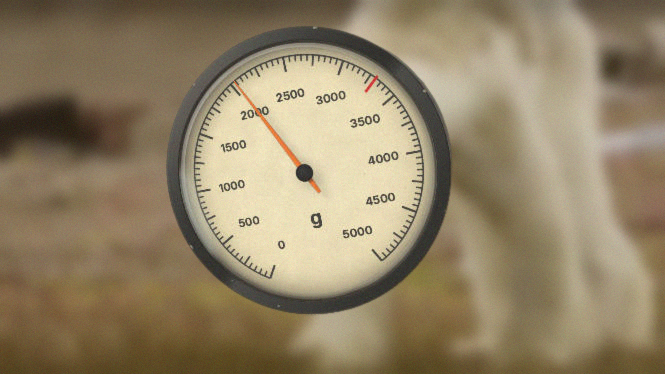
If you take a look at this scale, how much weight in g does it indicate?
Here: 2050 g
